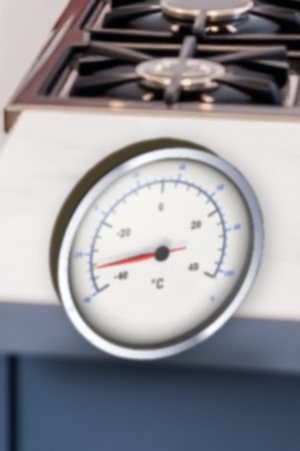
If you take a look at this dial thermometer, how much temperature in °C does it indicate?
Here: -32 °C
